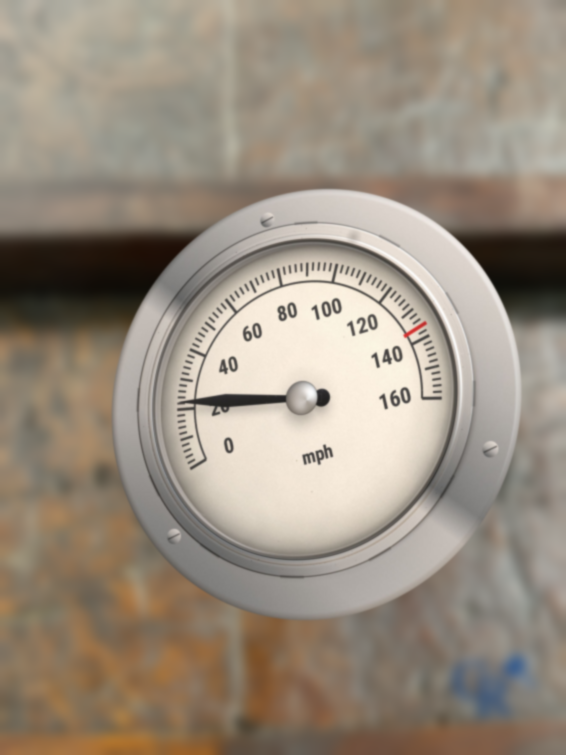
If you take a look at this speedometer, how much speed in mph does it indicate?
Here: 22 mph
